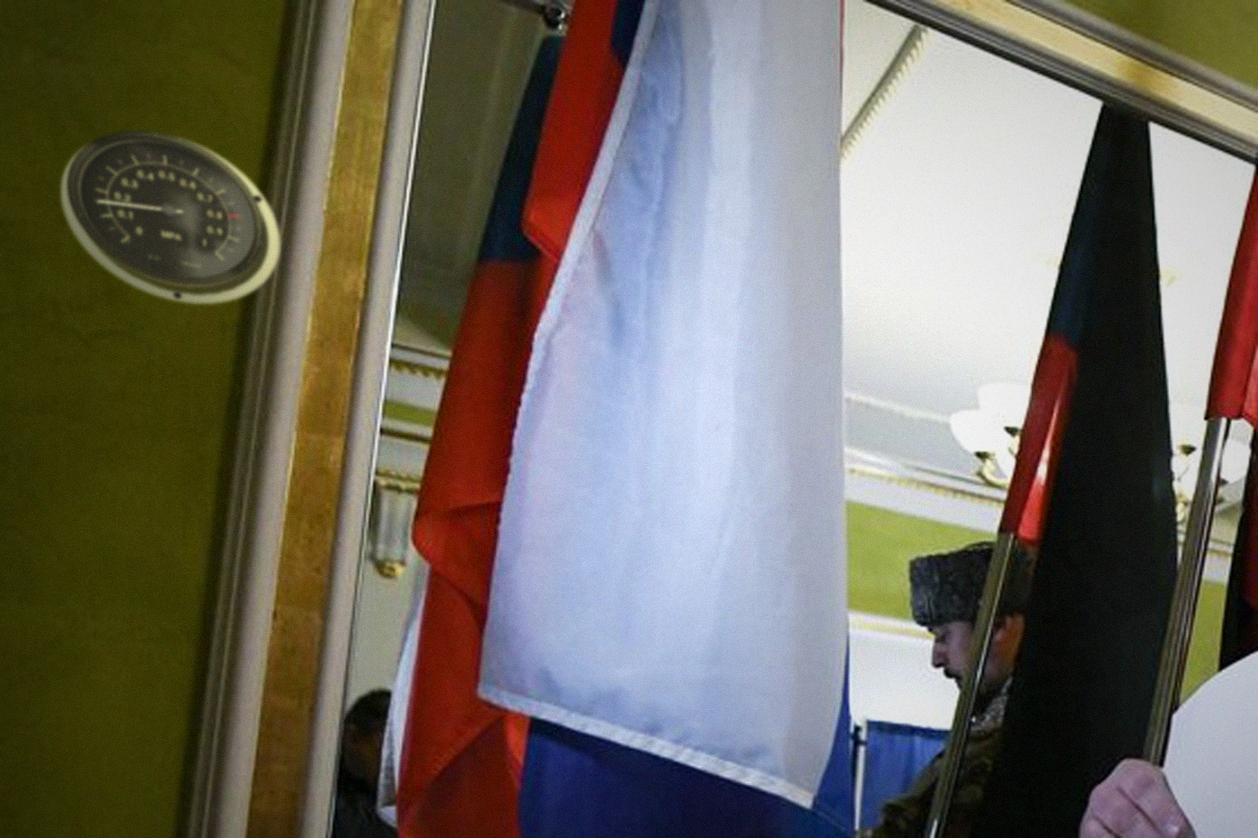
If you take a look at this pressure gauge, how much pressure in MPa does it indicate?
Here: 0.15 MPa
